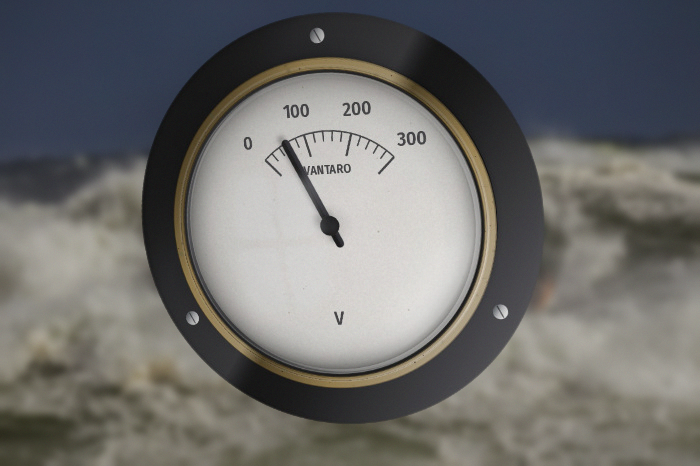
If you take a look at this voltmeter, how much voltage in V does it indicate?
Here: 60 V
